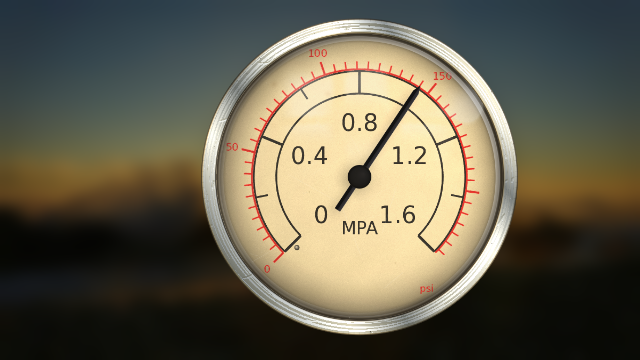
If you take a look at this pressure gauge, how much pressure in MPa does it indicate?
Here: 1 MPa
